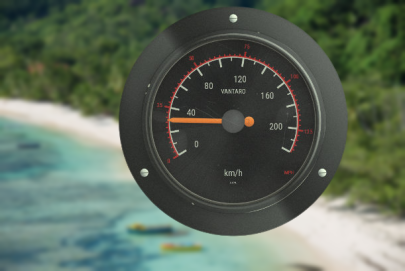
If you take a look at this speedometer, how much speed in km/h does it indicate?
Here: 30 km/h
